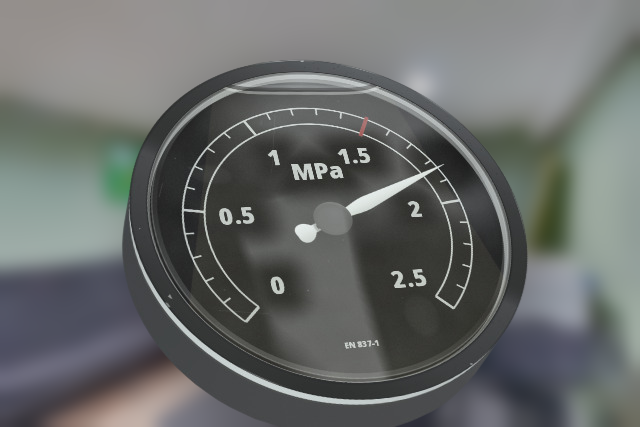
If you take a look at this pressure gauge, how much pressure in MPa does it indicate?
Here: 1.85 MPa
